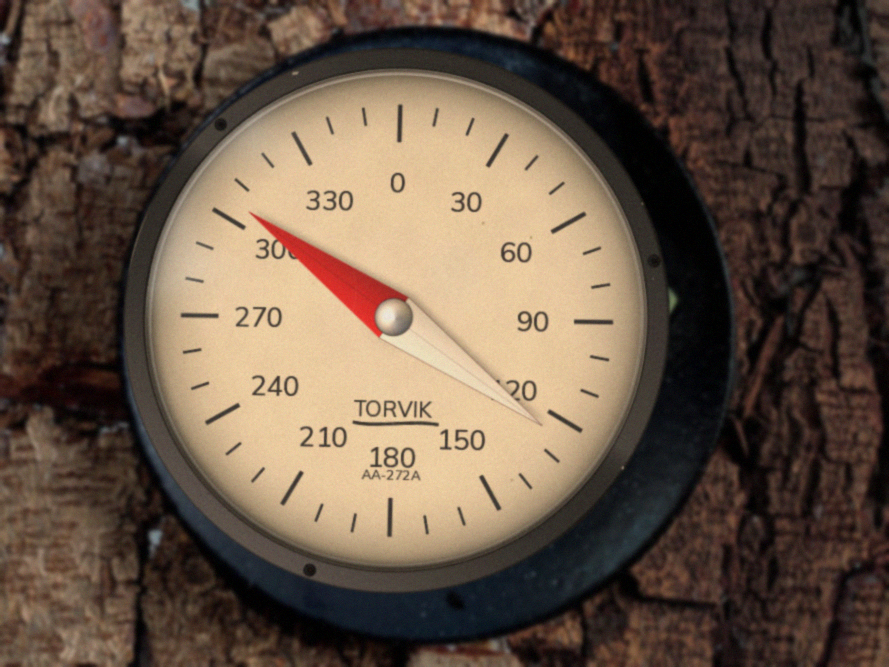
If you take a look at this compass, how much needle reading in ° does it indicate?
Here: 305 °
